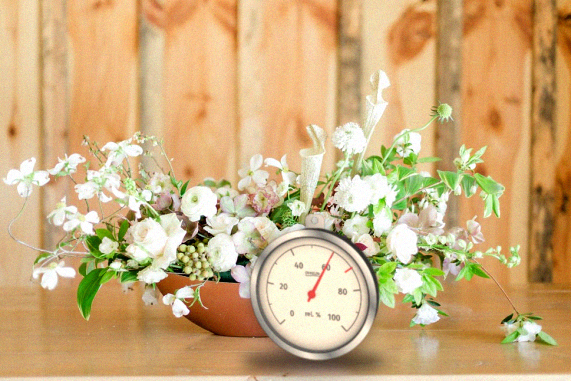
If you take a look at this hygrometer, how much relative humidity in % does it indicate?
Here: 60 %
